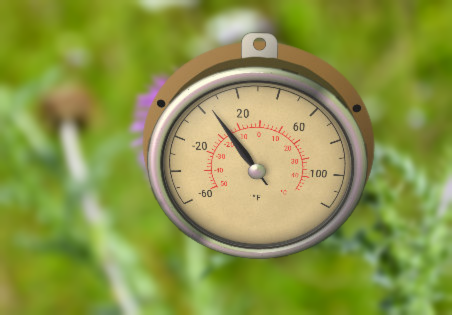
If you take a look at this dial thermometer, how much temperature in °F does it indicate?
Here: 5 °F
